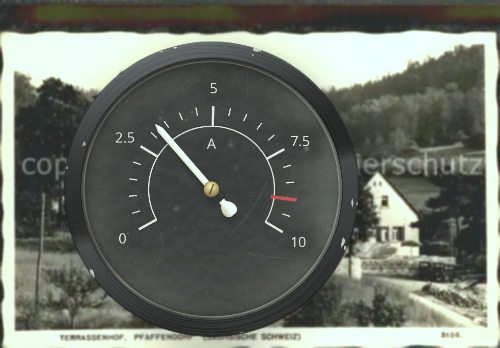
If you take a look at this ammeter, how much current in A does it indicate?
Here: 3.25 A
